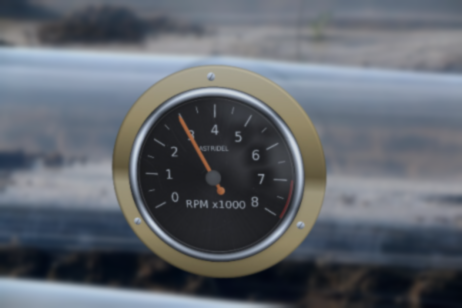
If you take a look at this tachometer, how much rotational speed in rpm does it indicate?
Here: 3000 rpm
